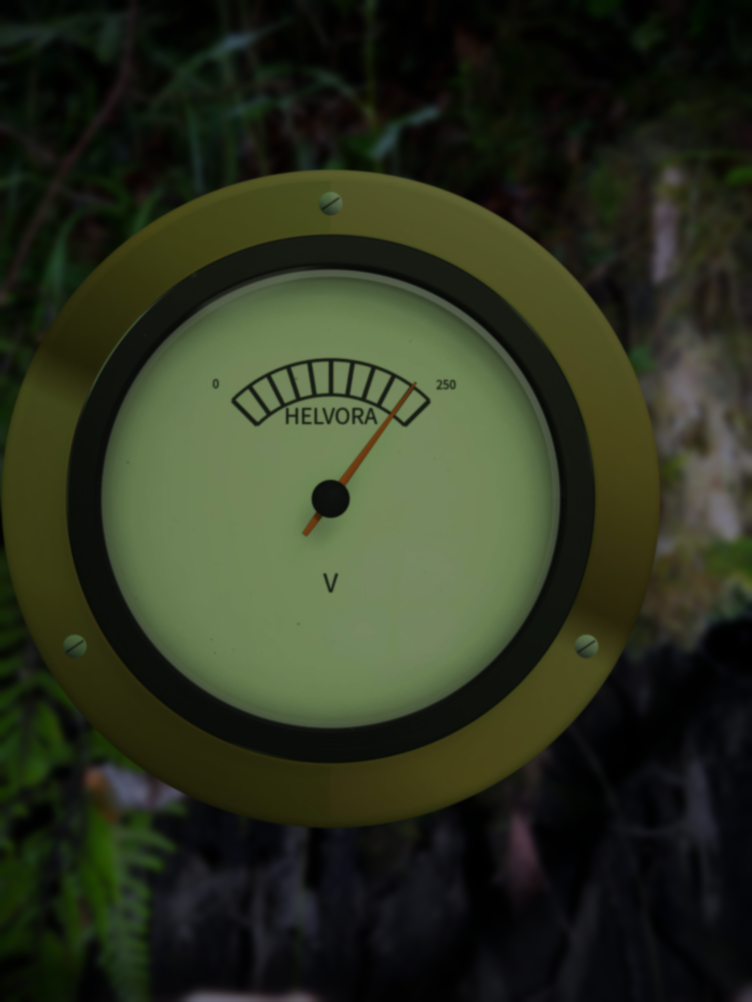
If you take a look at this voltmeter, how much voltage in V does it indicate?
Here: 225 V
